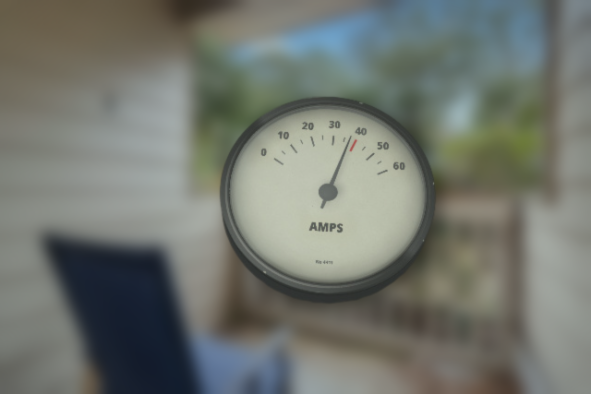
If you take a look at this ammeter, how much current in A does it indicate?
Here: 37.5 A
